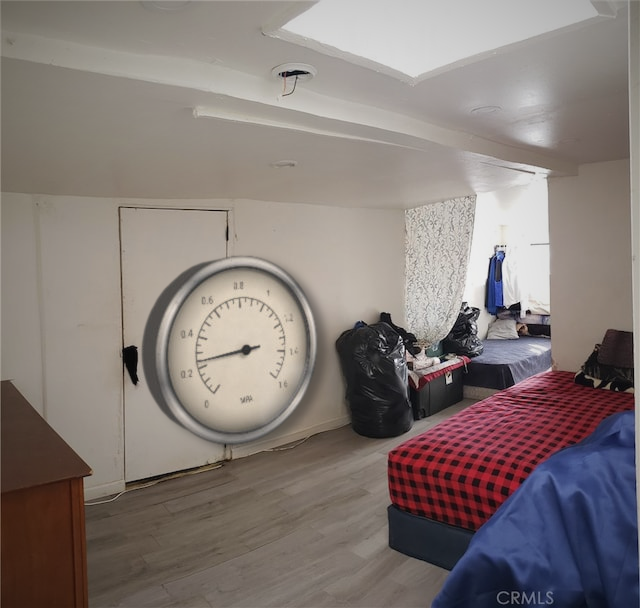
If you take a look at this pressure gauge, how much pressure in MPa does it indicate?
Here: 0.25 MPa
